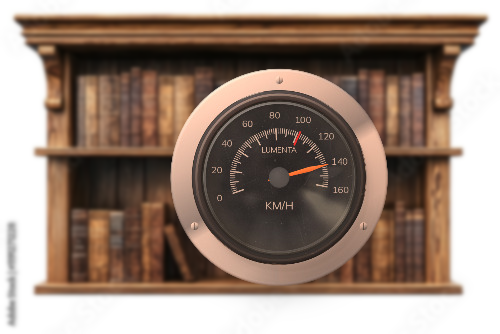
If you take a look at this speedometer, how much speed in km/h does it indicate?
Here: 140 km/h
